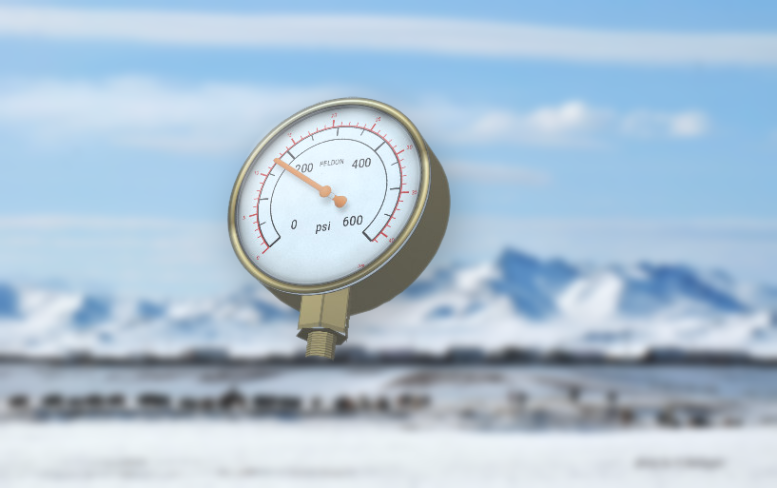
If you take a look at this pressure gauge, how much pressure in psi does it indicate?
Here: 175 psi
